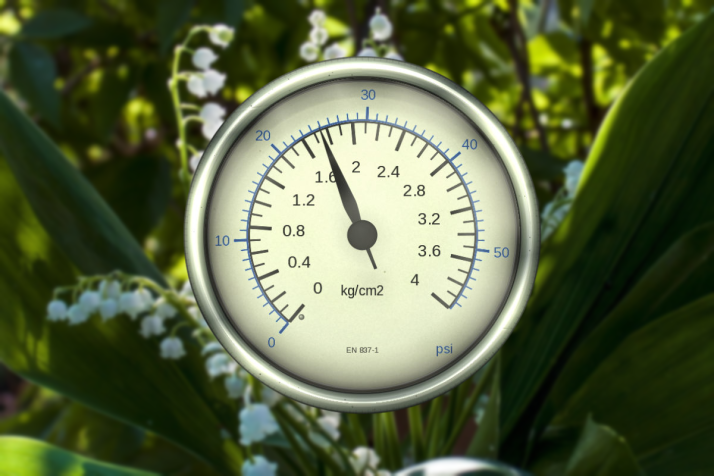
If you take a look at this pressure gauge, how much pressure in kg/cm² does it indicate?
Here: 1.75 kg/cm²
